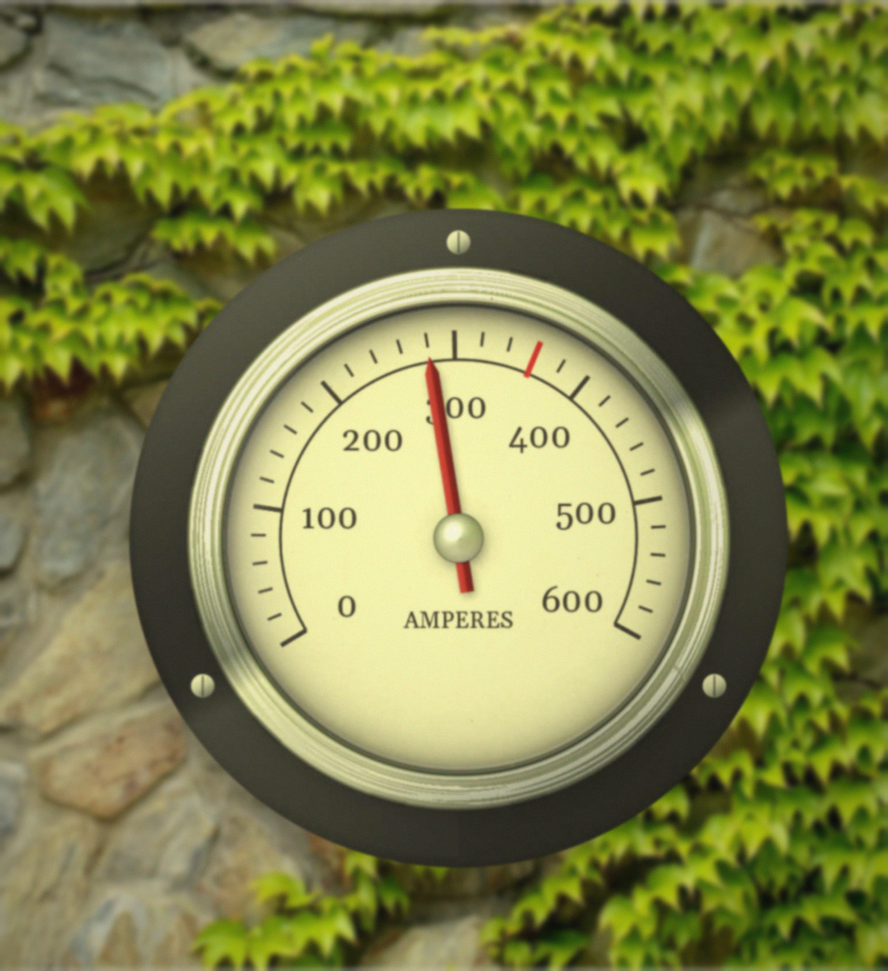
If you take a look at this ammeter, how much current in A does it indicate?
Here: 280 A
